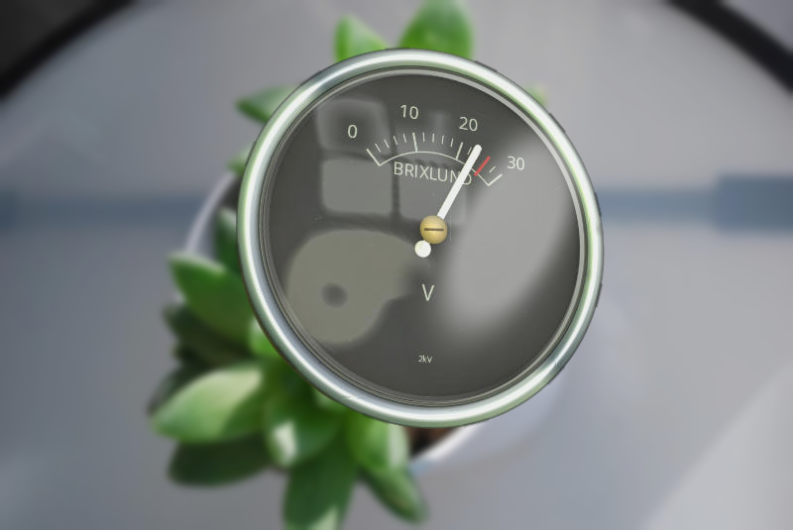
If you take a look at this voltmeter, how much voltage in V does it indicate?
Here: 23 V
